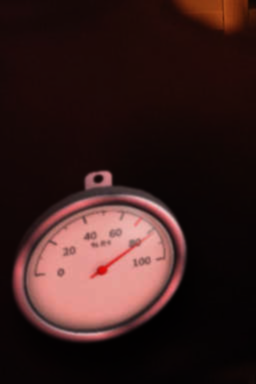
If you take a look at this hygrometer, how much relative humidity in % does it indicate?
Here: 80 %
